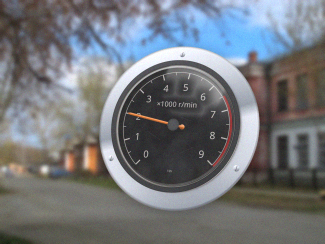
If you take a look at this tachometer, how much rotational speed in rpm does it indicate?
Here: 2000 rpm
